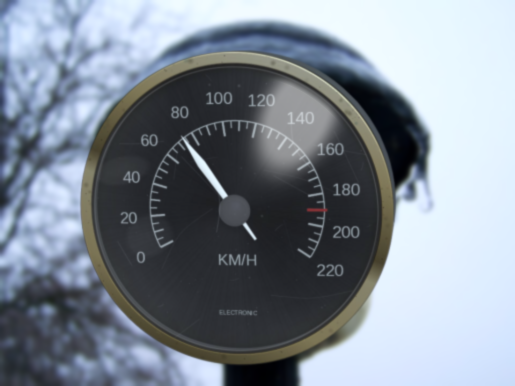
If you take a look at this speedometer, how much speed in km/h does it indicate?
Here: 75 km/h
